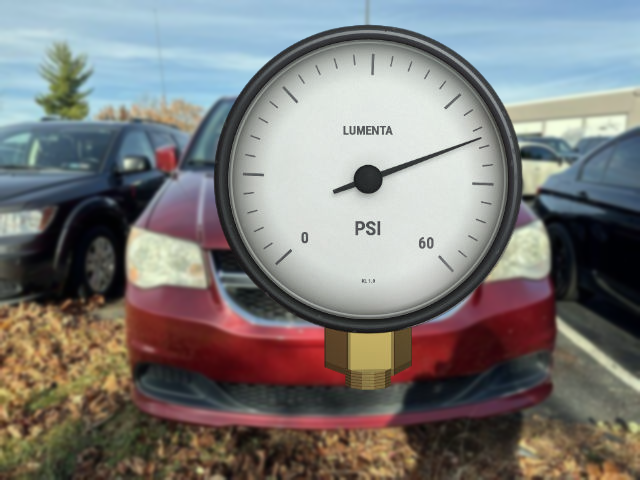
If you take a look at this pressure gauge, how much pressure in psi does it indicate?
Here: 45 psi
